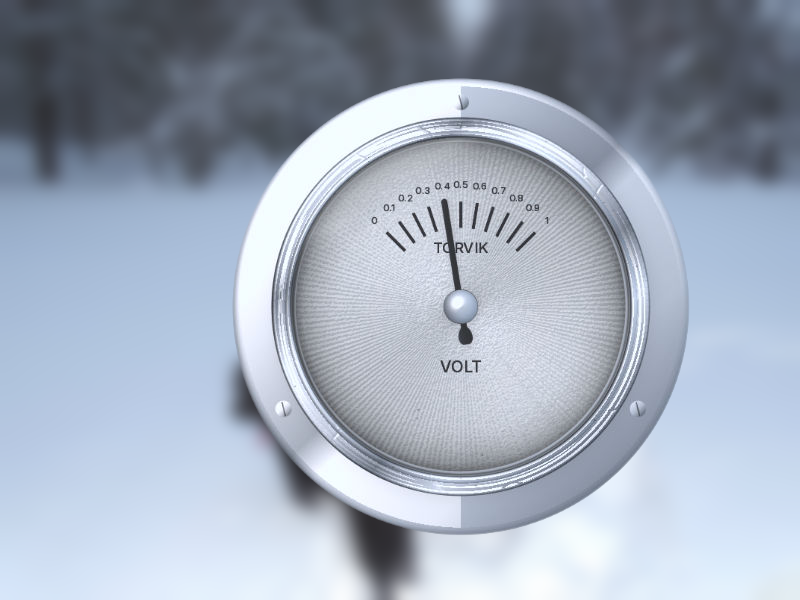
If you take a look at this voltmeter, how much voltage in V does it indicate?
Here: 0.4 V
